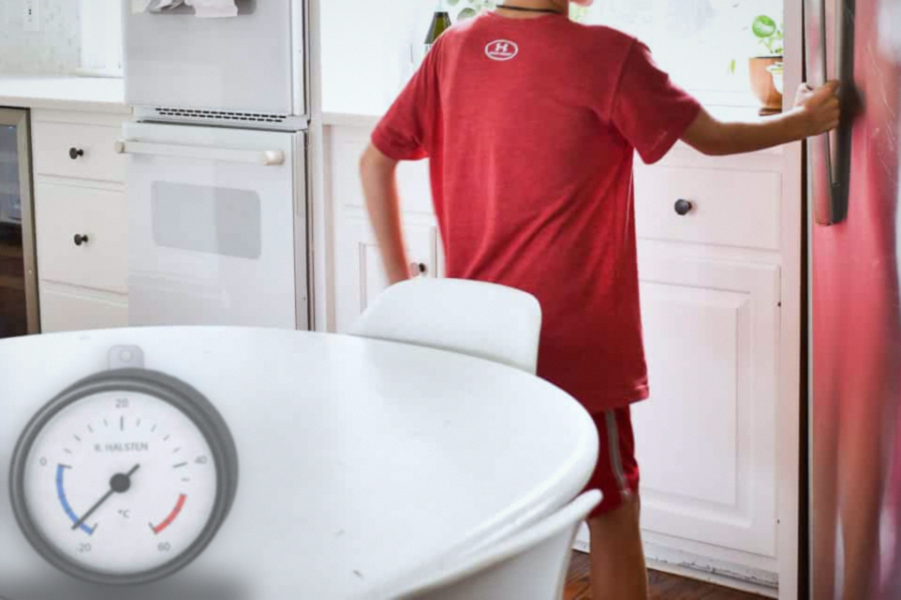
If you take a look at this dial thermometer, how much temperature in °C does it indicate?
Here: -16 °C
